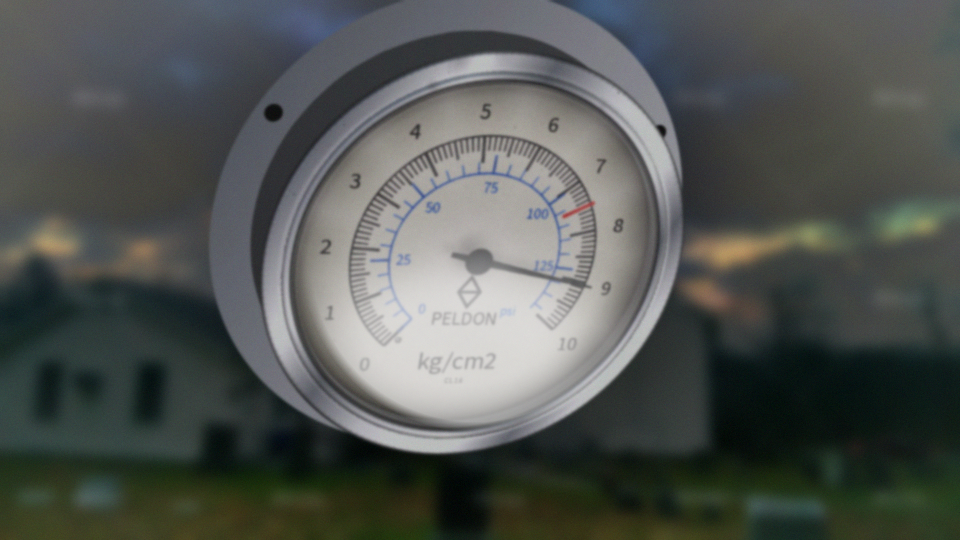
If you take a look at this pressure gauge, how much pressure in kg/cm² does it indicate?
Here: 9 kg/cm²
